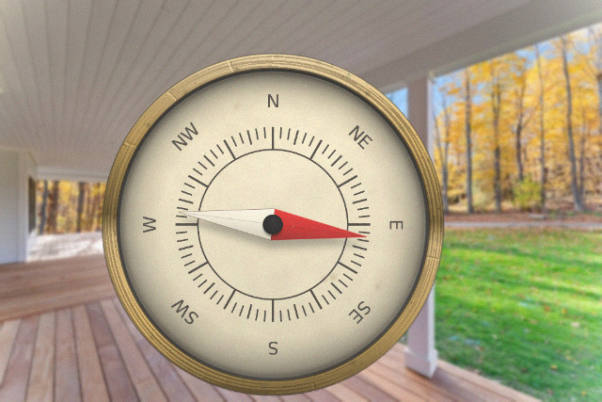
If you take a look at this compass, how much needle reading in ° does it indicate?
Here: 97.5 °
